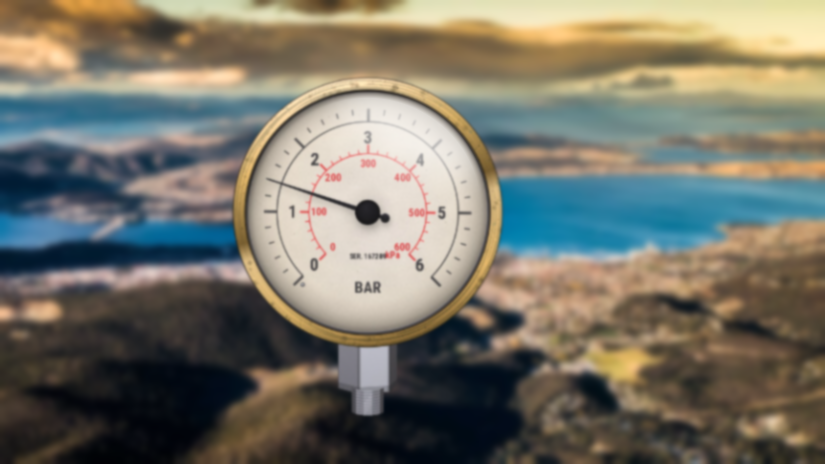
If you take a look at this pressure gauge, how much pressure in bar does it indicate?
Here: 1.4 bar
